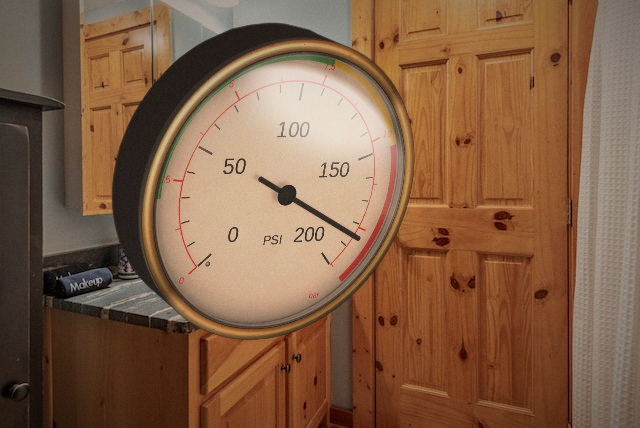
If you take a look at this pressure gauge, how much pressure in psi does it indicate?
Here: 185 psi
